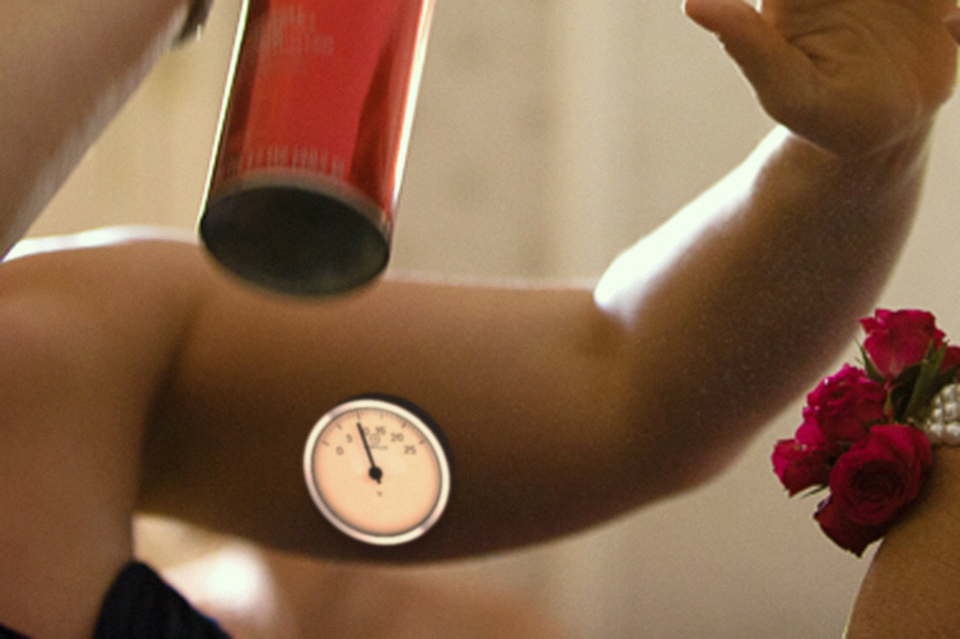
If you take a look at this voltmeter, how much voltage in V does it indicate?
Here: 10 V
